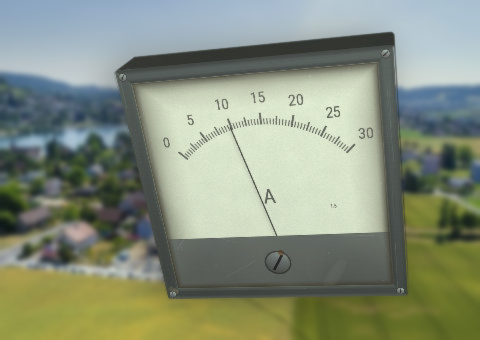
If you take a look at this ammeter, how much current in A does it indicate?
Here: 10 A
